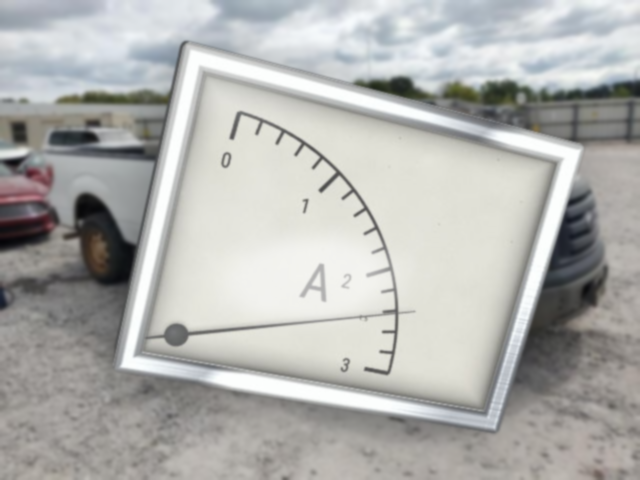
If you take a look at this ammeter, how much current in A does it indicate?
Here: 2.4 A
